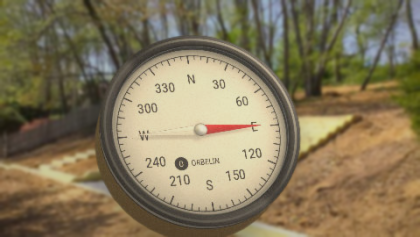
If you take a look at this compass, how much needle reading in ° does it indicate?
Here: 90 °
